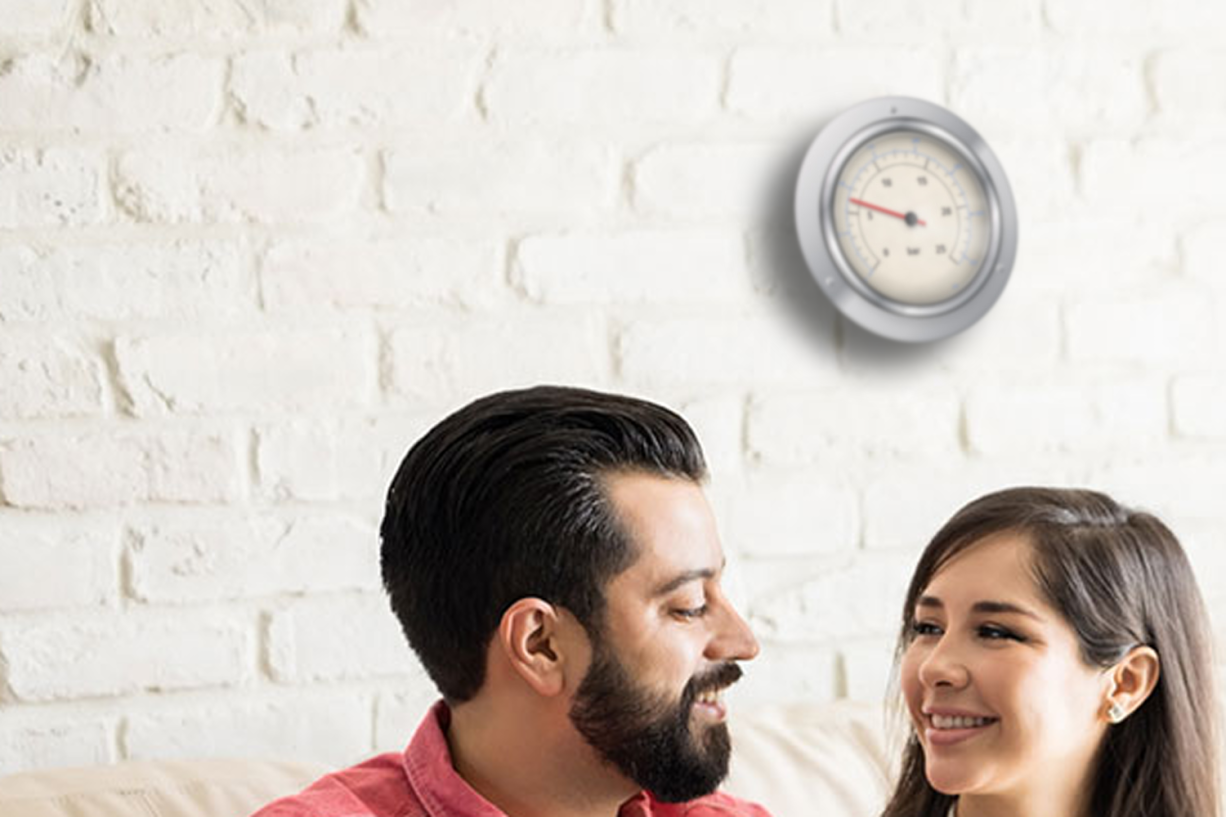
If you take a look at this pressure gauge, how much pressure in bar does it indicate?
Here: 6 bar
